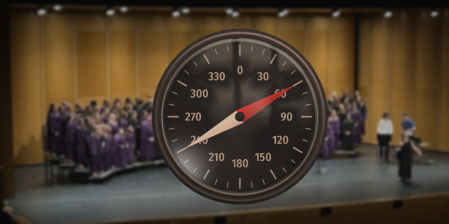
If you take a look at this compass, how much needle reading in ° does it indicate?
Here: 60 °
